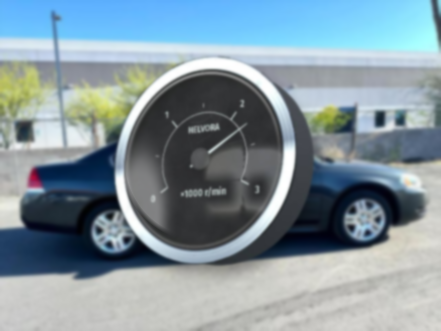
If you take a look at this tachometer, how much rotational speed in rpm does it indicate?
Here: 2250 rpm
